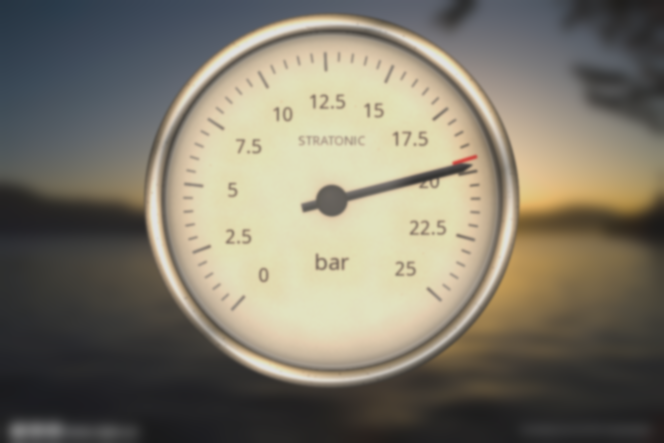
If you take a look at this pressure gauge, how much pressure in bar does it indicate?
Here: 19.75 bar
